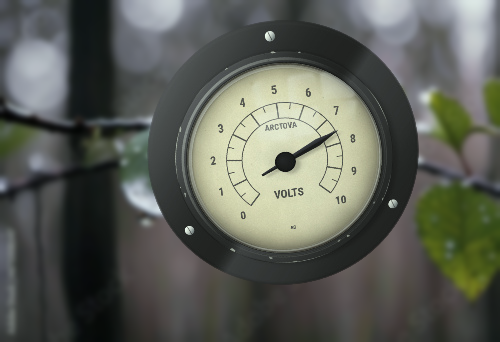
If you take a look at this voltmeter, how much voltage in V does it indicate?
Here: 7.5 V
